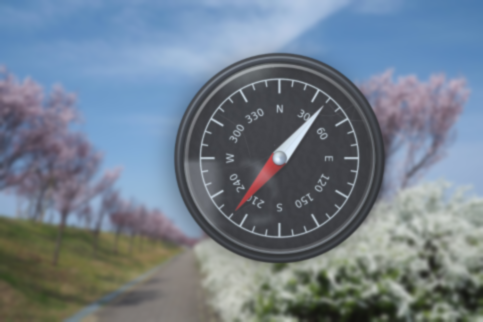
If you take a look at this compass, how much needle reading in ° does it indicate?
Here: 220 °
